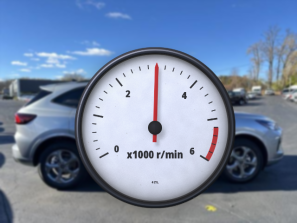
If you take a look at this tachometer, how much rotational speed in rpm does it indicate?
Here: 3000 rpm
